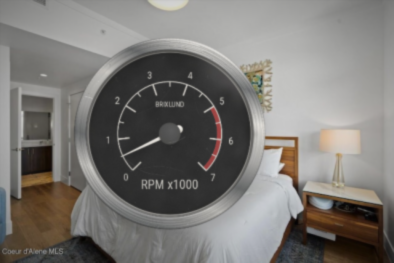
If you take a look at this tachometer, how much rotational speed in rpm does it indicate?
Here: 500 rpm
